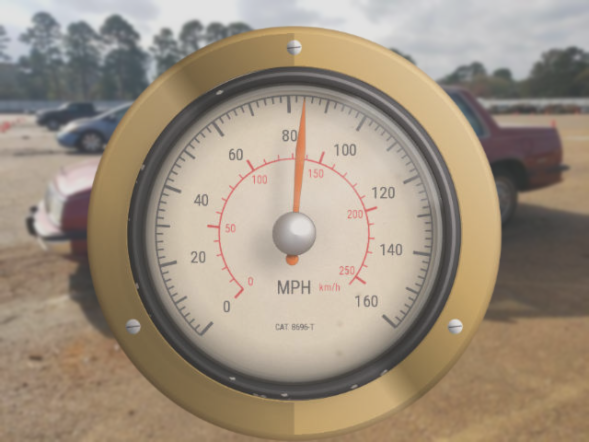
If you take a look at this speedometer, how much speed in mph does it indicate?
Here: 84 mph
